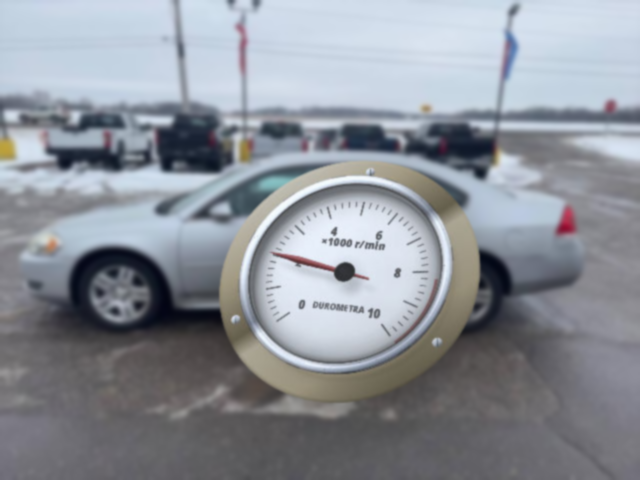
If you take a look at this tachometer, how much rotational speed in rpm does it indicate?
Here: 2000 rpm
